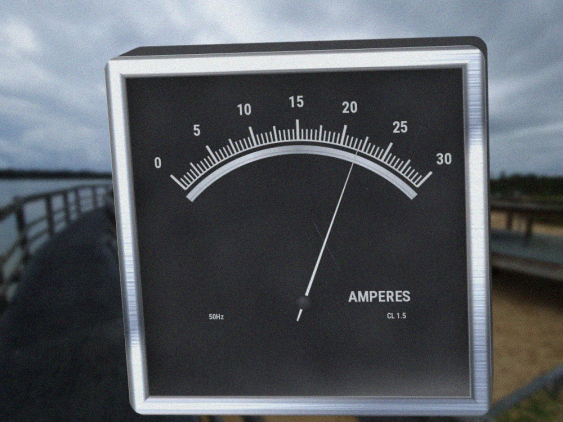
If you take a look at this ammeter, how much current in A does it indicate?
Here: 22 A
